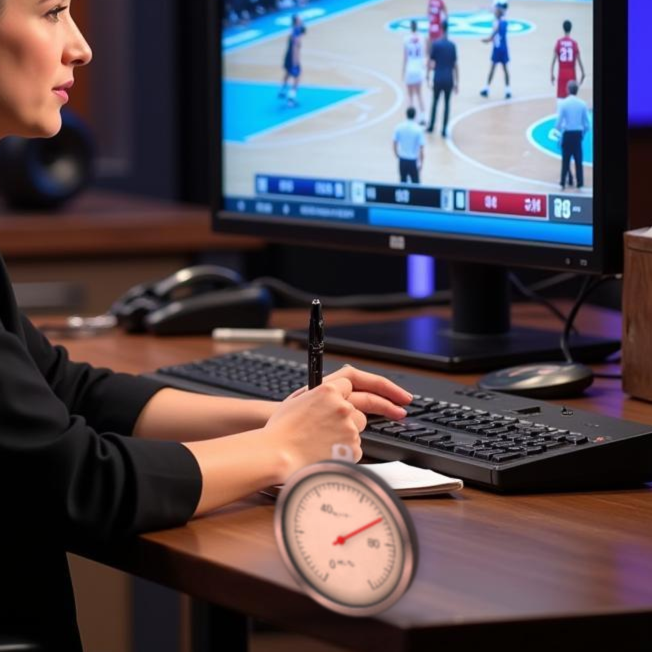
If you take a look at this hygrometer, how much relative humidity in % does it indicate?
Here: 70 %
